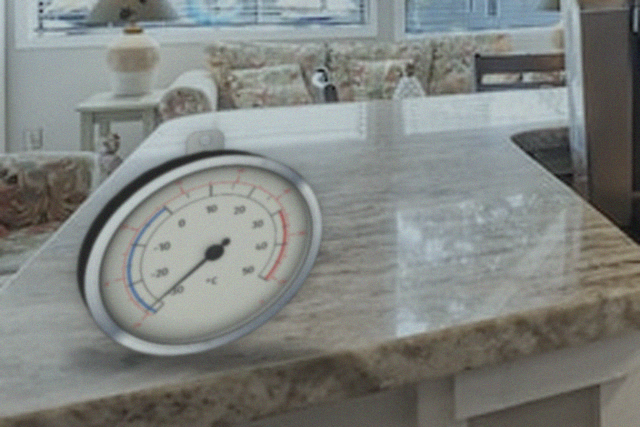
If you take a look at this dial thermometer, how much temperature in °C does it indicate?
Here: -27.5 °C
